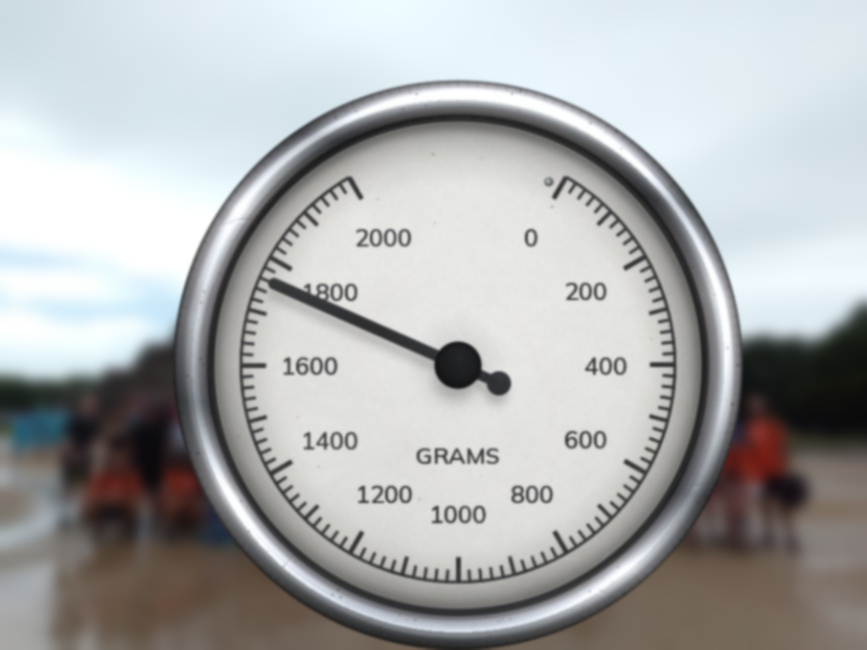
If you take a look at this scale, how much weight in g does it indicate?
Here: 1760 g
